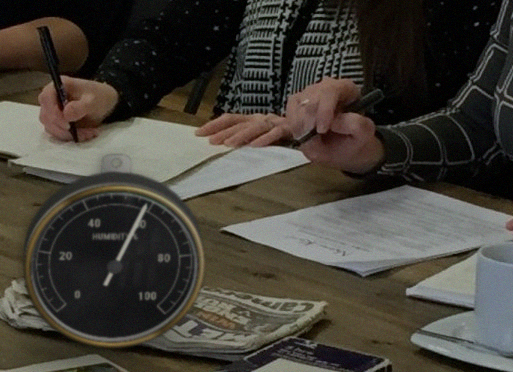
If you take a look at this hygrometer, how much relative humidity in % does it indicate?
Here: 58 %
